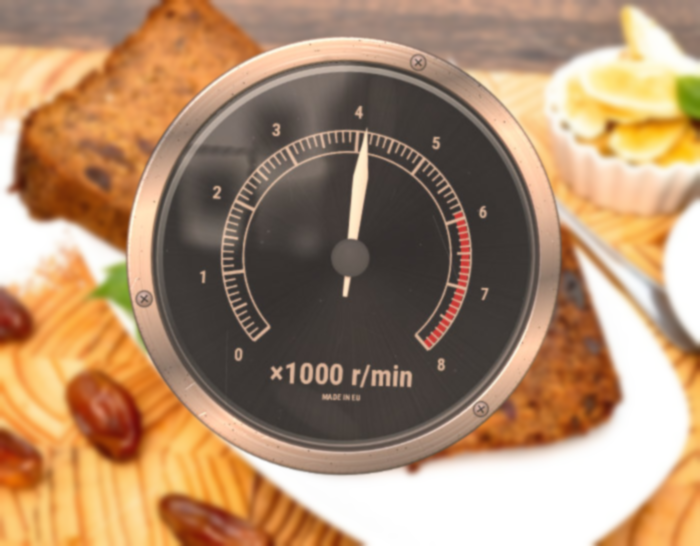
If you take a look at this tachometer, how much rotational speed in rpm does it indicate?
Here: 4100 rpm
